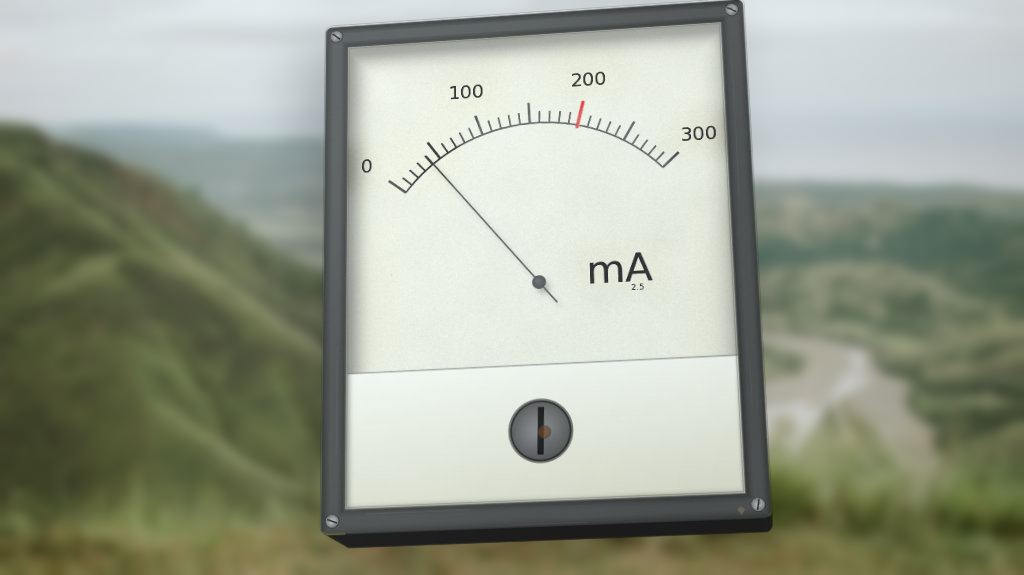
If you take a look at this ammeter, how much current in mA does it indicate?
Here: 40 mA
